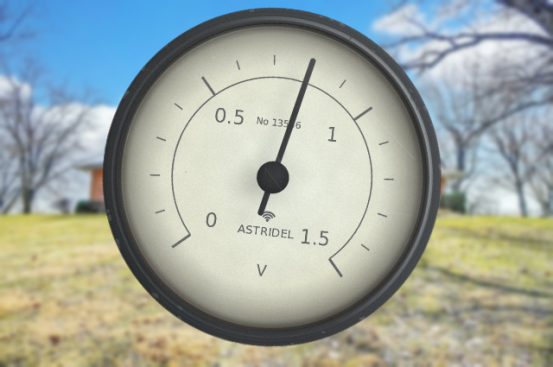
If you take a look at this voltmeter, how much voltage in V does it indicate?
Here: 0.8 V
